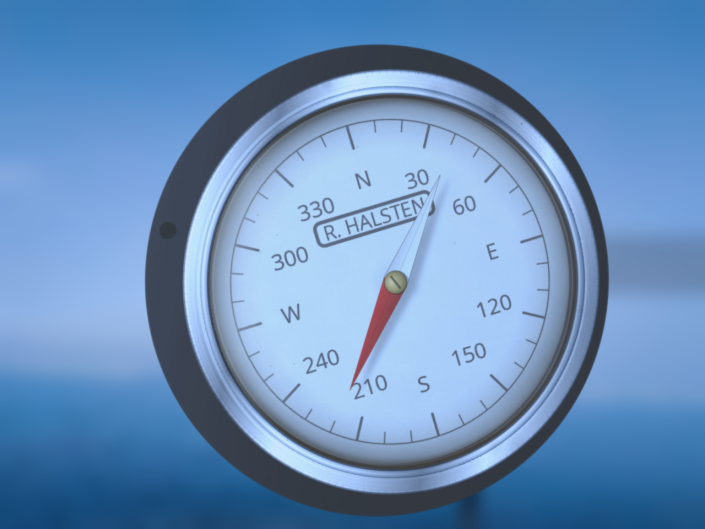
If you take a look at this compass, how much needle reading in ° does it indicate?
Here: 220 °
